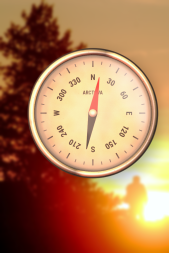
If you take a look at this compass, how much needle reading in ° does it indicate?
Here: 10 °
